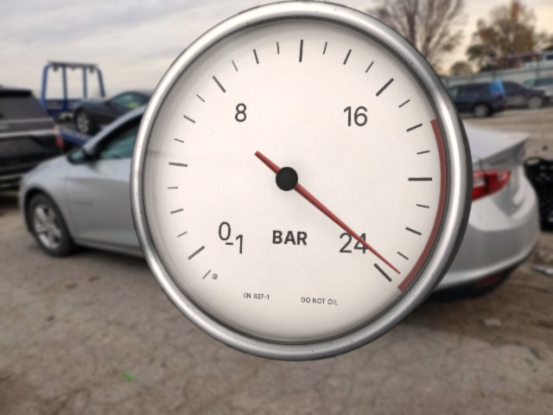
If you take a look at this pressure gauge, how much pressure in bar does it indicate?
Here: 23.5 bar
